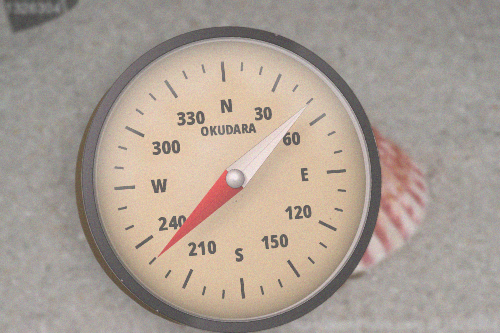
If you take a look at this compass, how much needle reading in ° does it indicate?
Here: 230 °
